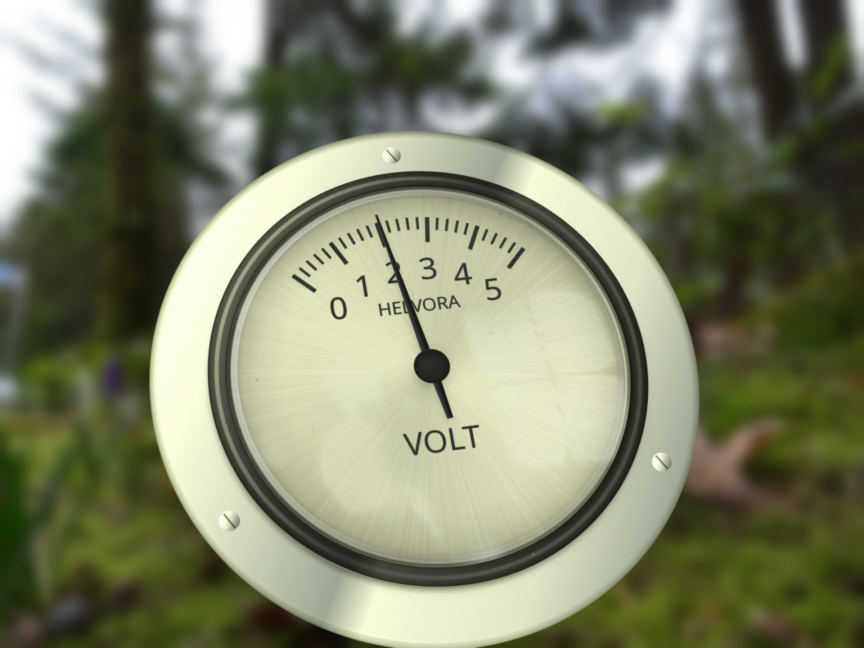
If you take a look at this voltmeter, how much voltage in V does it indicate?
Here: 2 V
